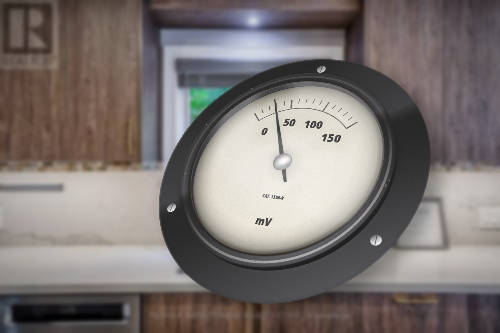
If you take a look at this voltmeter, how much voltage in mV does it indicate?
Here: 30 mV
